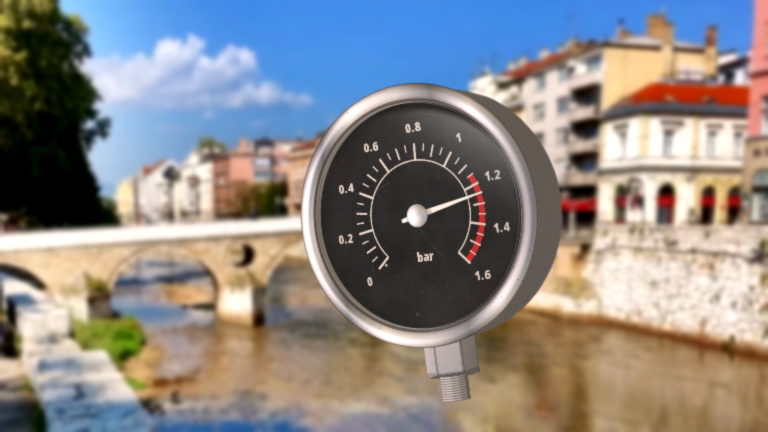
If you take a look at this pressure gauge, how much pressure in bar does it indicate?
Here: 1.25 bar
